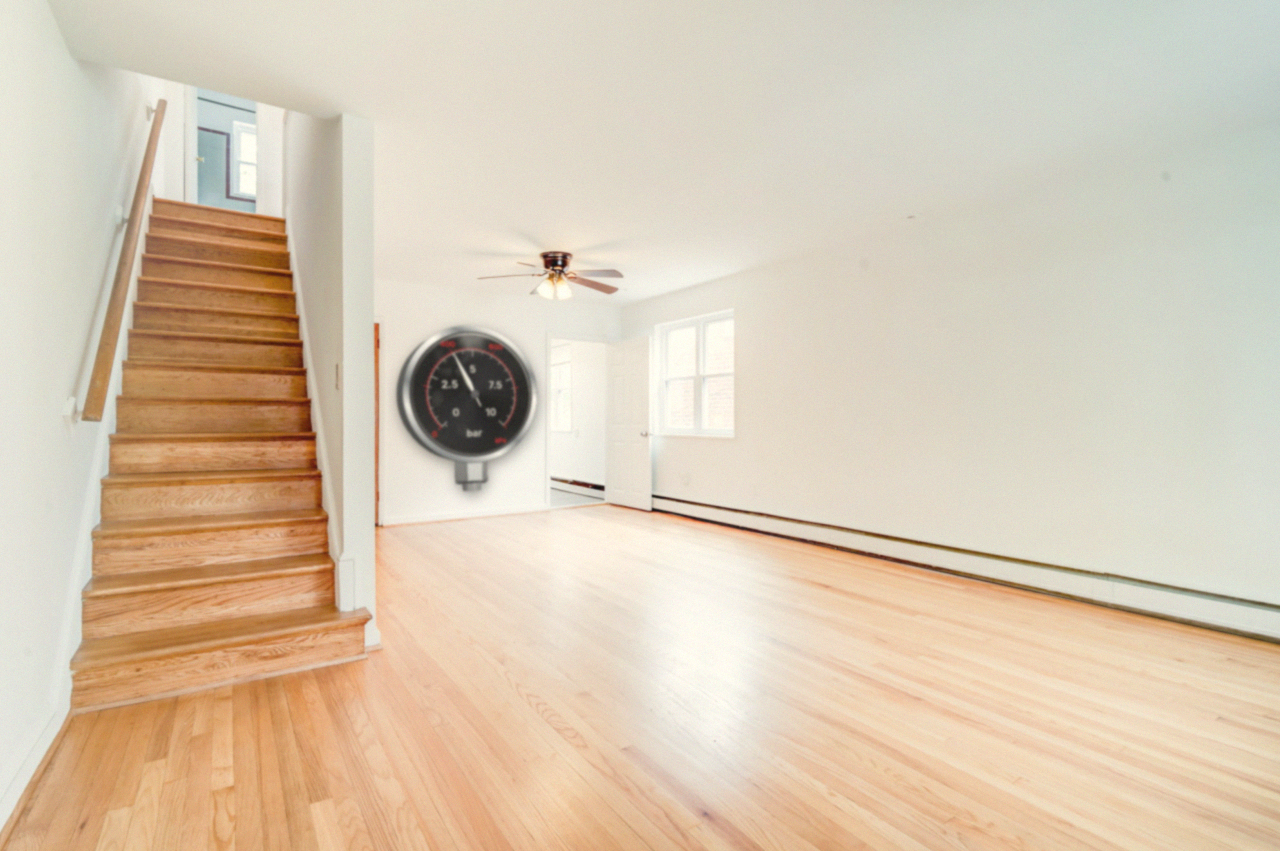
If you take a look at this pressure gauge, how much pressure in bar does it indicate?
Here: 4 bar
